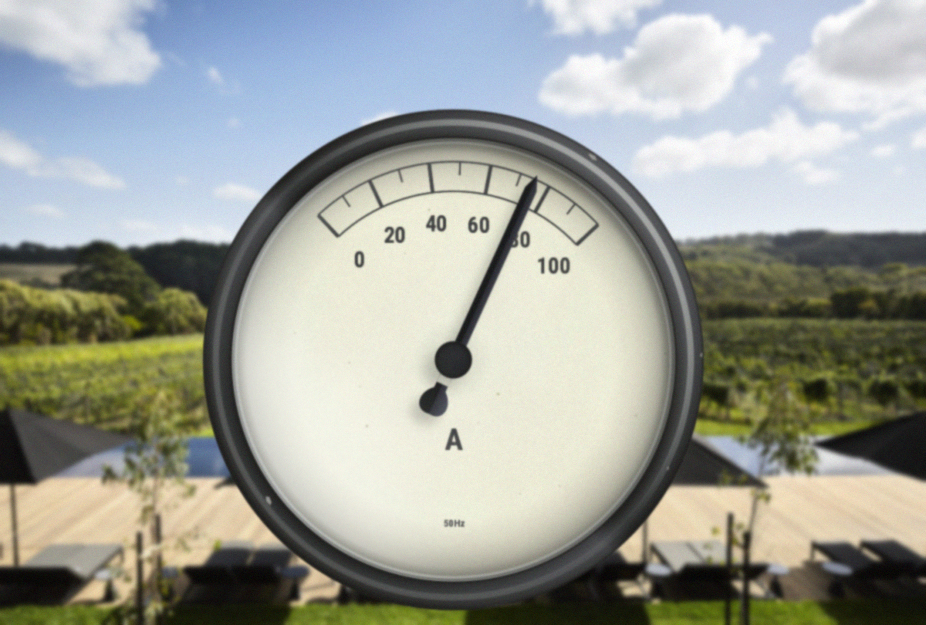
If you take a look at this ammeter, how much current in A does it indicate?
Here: 75 A
